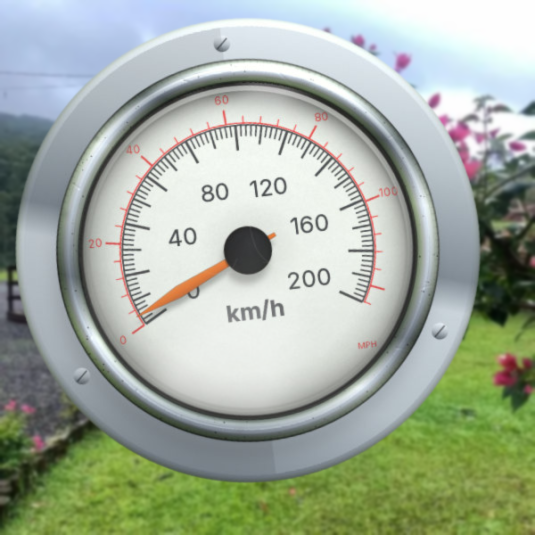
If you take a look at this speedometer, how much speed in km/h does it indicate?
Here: 4 km/h
